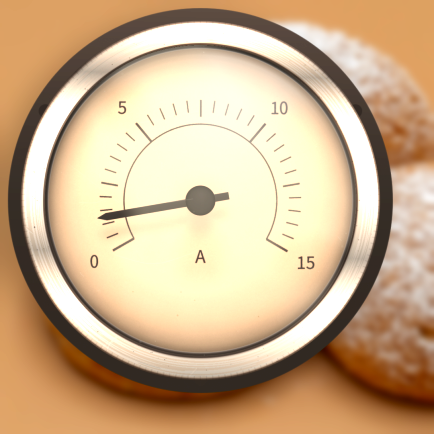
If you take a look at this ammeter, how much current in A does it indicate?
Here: 1.25 A
